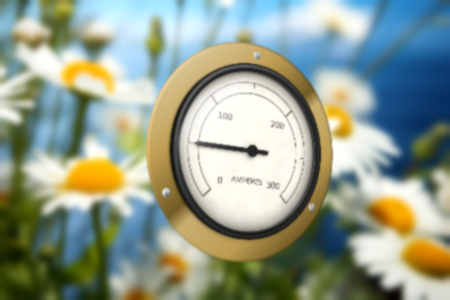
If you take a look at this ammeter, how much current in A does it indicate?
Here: 50 A
